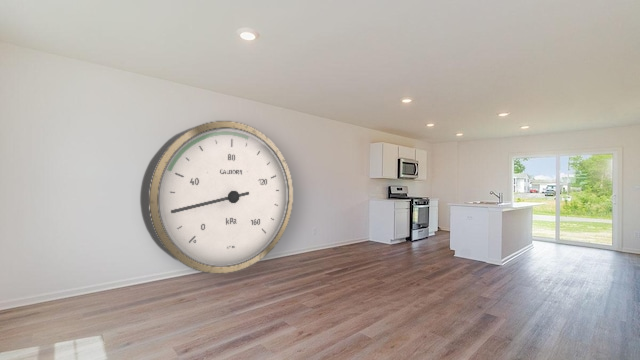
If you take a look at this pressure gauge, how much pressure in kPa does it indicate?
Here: 20 kPa
